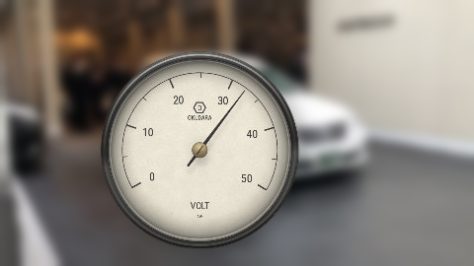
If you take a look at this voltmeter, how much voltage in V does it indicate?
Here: 32.5 V
